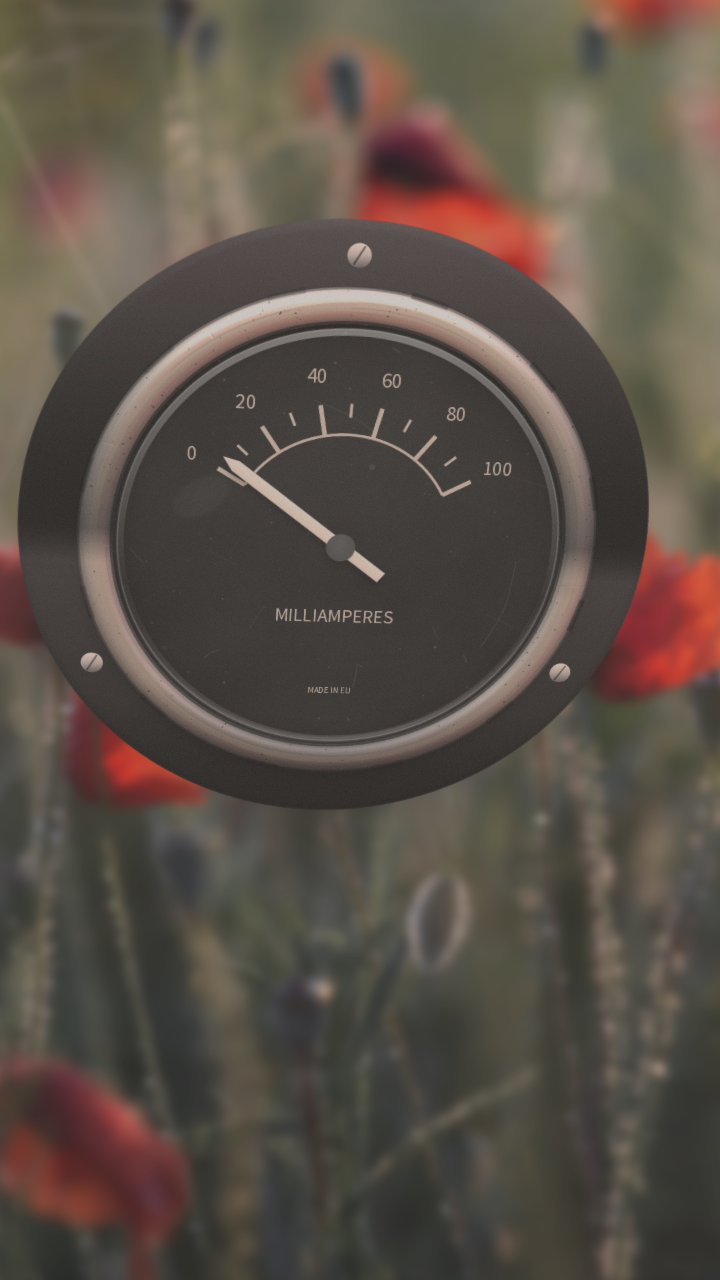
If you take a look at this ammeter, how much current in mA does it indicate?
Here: 5 mA
